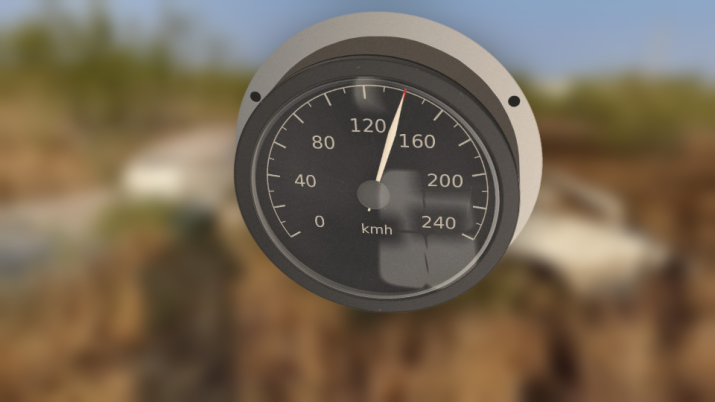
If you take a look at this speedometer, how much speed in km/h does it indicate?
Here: 140 km/h
